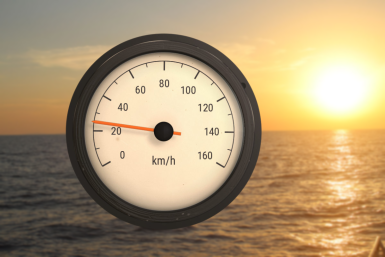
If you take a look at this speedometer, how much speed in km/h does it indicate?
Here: 25 km/h
